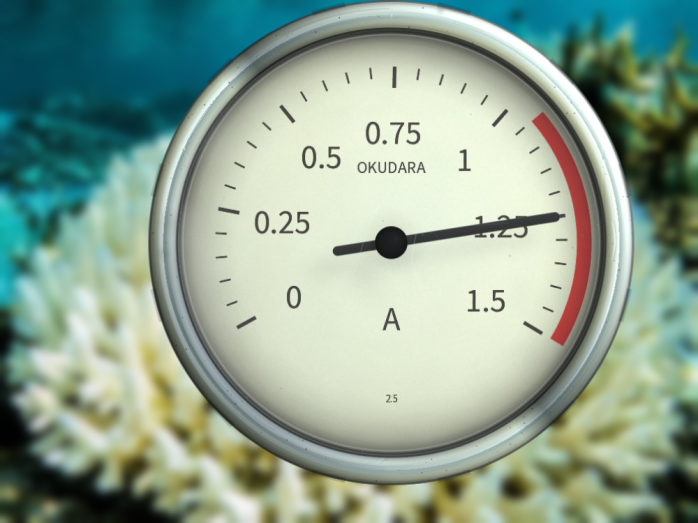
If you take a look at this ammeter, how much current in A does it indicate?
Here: 1.25 A
